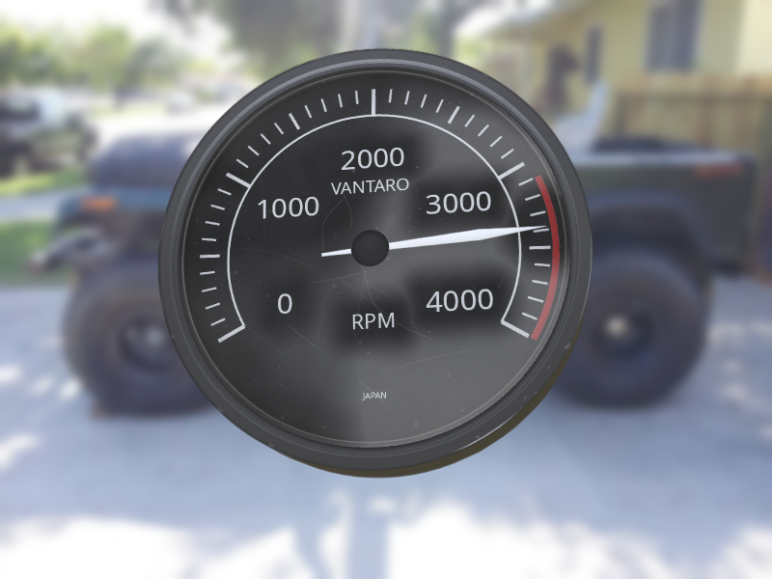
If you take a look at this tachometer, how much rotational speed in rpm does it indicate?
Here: 3400 rpm
